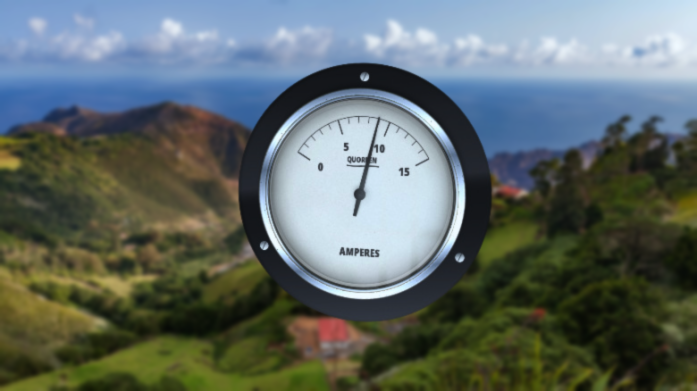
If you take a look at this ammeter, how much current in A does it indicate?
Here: 9 A
